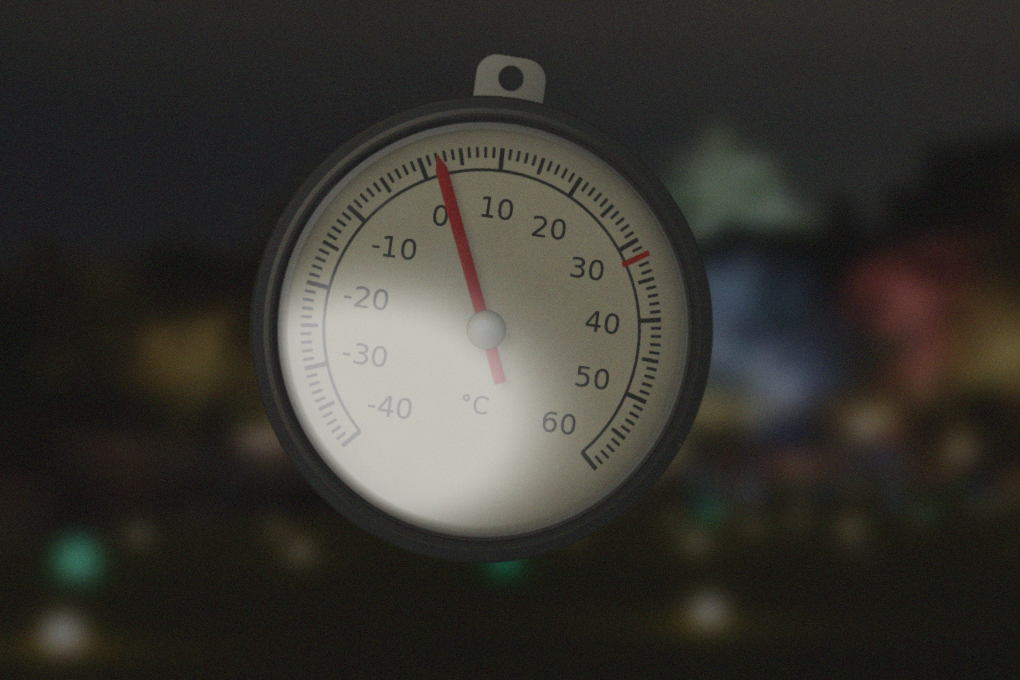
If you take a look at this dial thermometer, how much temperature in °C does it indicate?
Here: 2 °C
